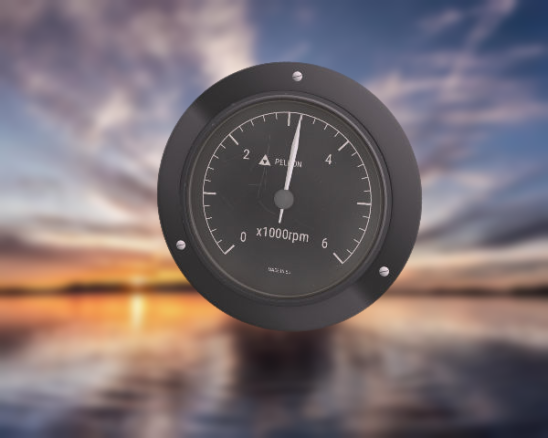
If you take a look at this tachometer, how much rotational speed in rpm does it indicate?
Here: 3200 rpm
